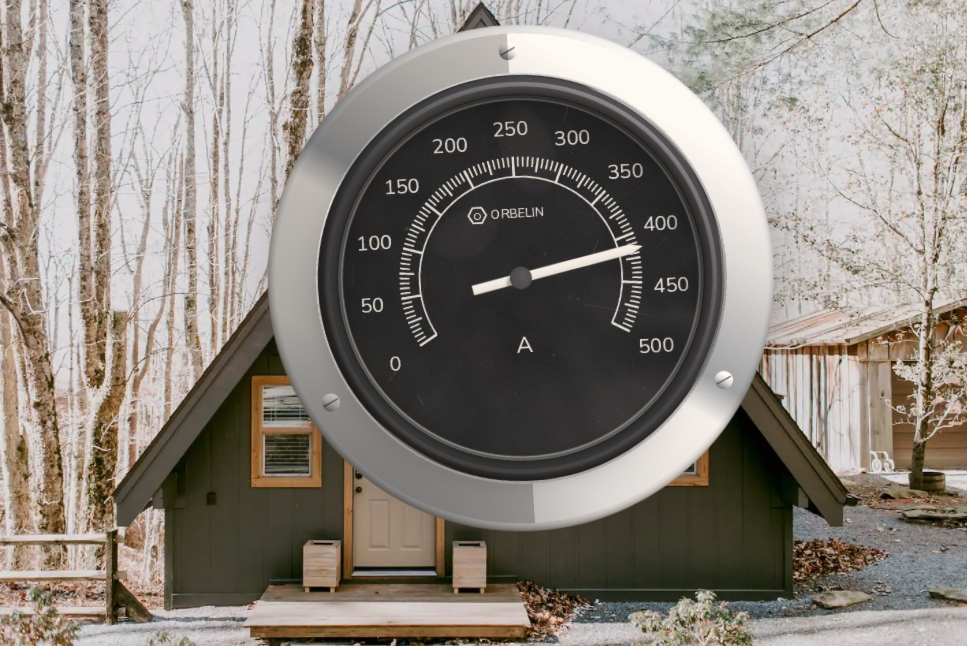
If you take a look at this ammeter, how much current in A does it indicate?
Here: 415 A
